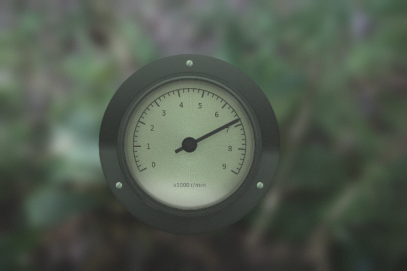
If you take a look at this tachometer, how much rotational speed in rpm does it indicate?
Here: 6800 rpm
